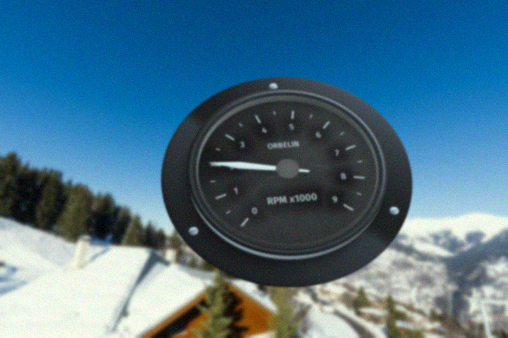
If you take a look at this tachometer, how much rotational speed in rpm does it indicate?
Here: 2000 rpm
